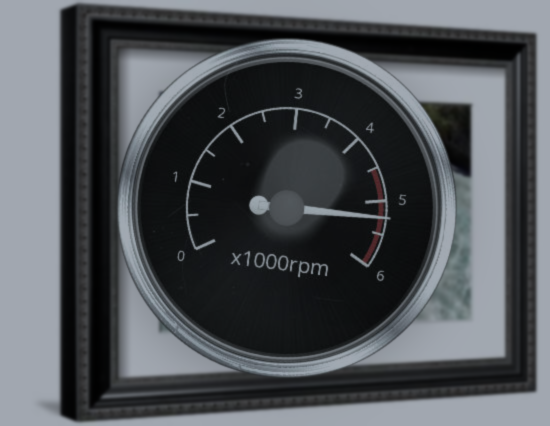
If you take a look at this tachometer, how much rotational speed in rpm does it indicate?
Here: 5250 rpm
